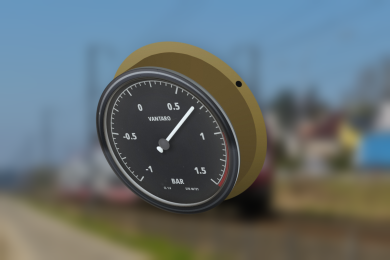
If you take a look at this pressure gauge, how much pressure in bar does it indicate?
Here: 0.7 bar
